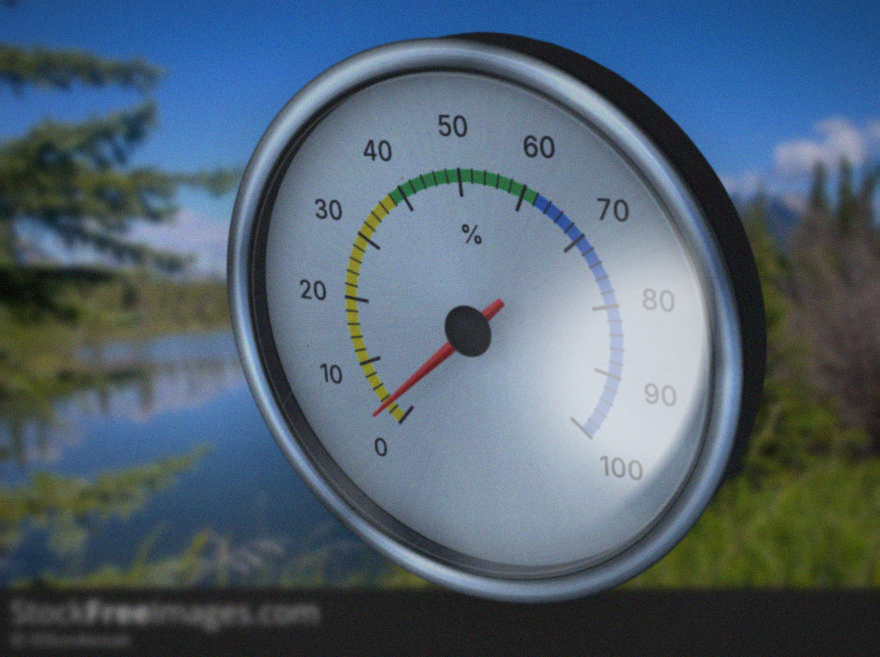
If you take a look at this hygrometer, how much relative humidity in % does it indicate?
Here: 3 %
